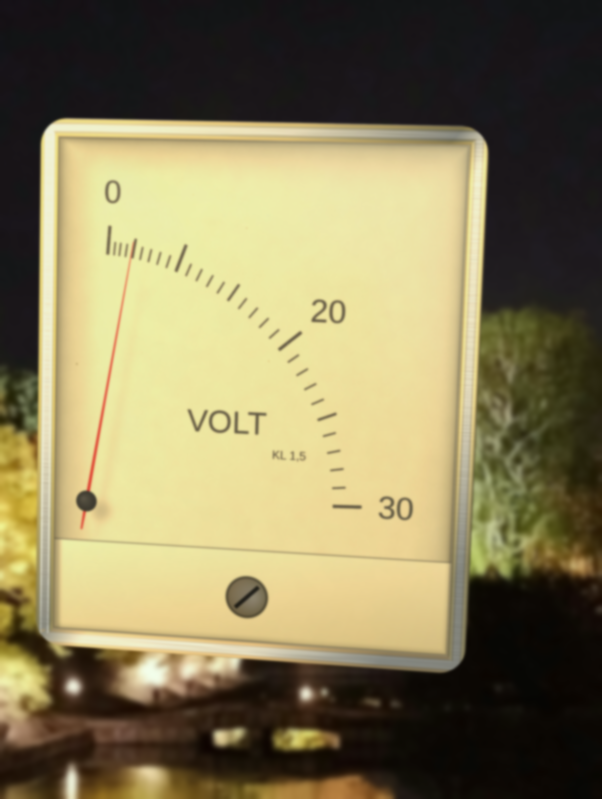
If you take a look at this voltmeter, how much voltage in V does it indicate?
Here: 5 V
